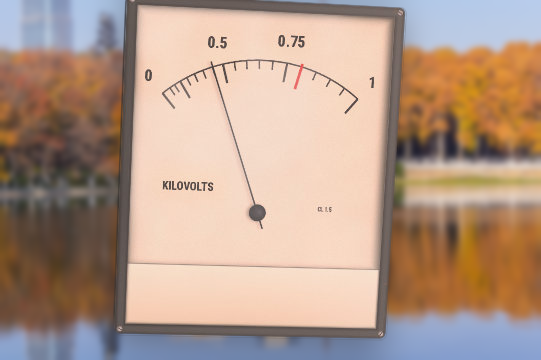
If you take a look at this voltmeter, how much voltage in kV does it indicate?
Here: 0.45 kV
